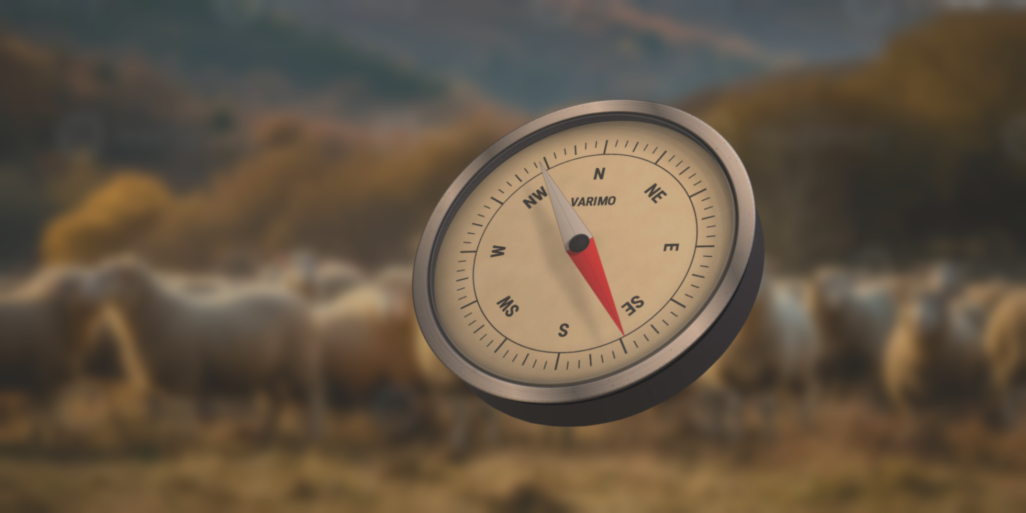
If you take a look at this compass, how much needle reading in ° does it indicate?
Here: 147.5 °
